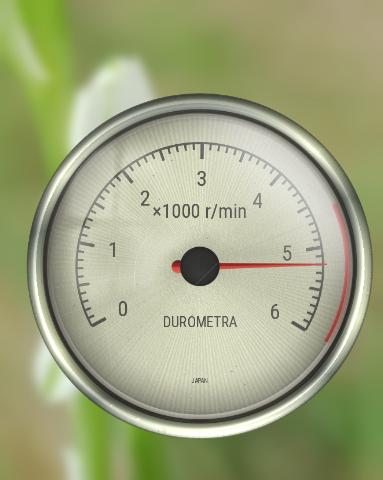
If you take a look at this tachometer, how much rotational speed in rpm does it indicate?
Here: 5200 rpm
